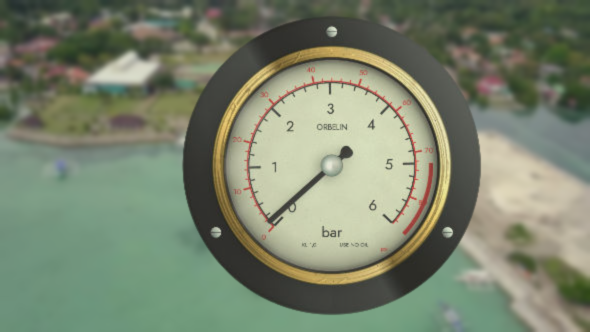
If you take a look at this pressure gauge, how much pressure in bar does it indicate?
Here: 0.1 bar
